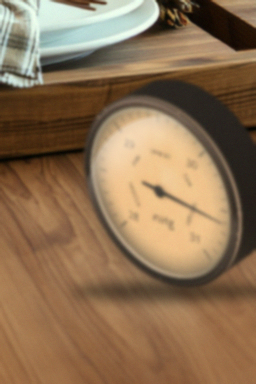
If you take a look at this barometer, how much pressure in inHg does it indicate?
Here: 30.6 inHg
